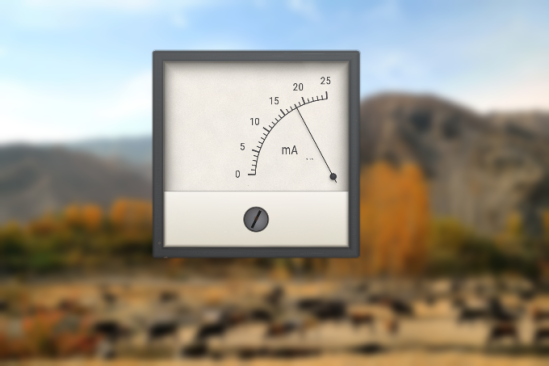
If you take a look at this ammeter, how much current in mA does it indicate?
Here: 18 mA
